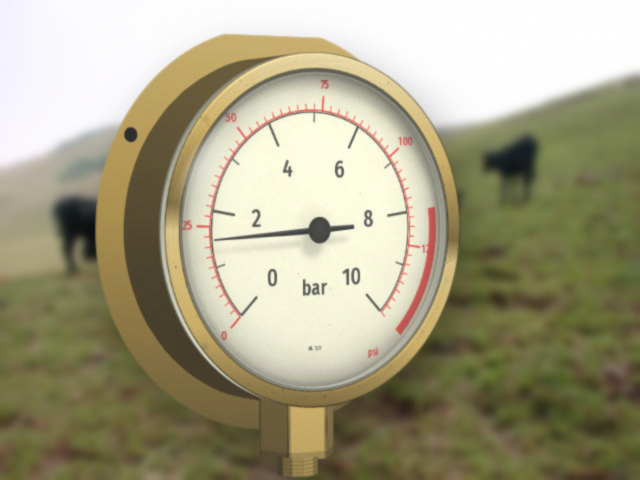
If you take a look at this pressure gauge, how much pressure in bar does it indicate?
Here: 1.5 bar
